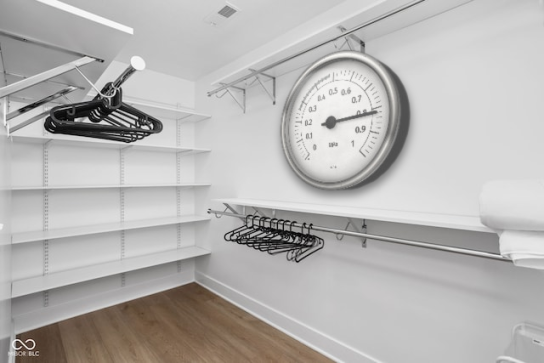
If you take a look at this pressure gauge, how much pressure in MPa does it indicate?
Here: 0.82 MPa
